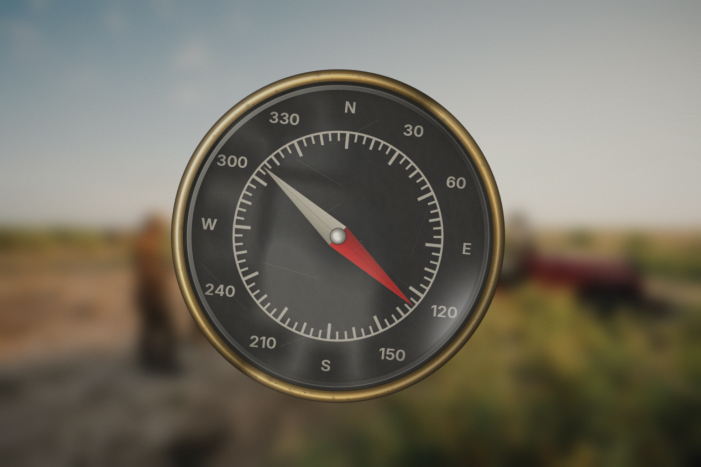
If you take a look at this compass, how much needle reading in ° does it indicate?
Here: 127.5 °
